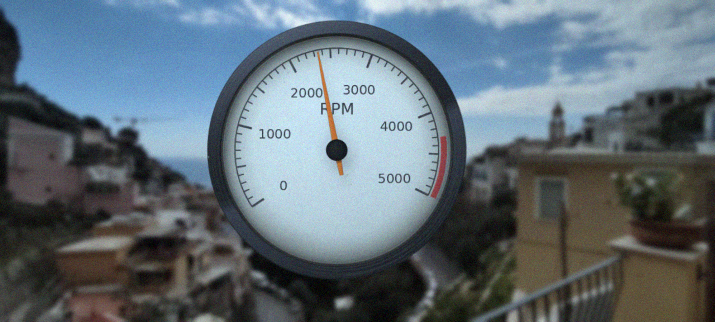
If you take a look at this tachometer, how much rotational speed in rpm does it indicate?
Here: 2350 rpm
